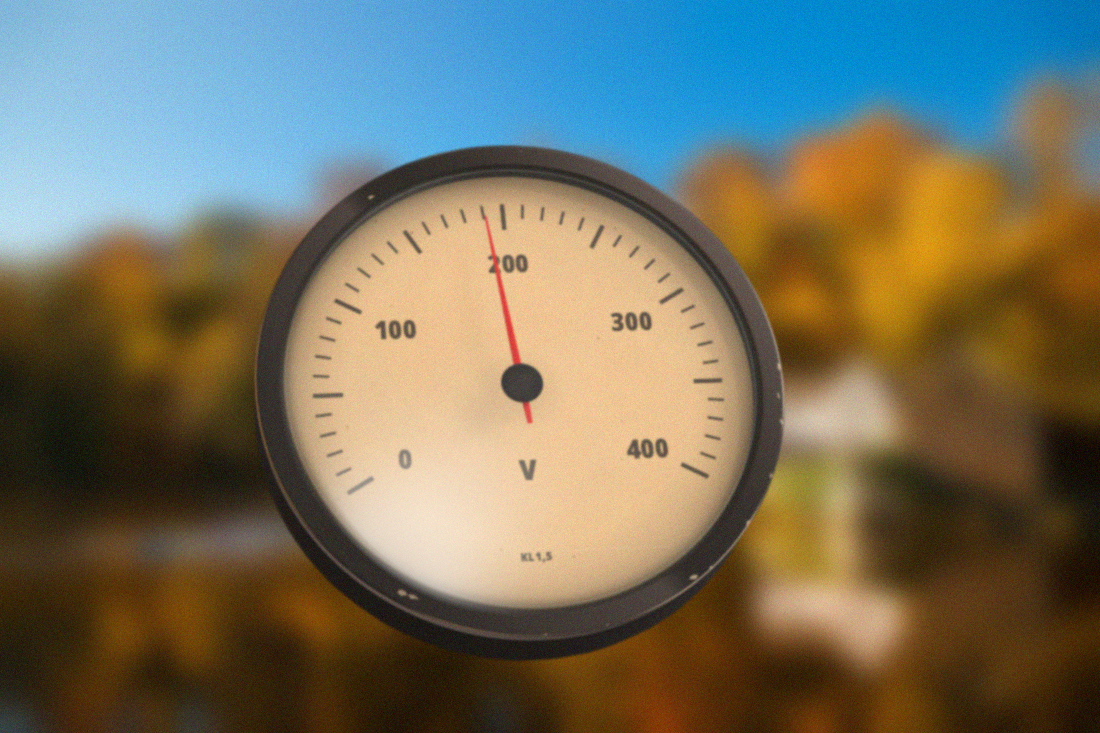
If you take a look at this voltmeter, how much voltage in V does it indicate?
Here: 190 V
